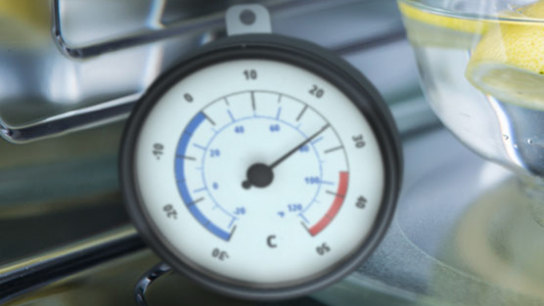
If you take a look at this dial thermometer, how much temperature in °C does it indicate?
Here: 25 °C
